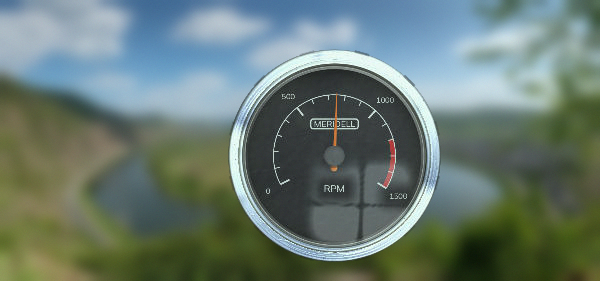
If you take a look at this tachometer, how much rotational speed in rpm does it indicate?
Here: 750 rpm
